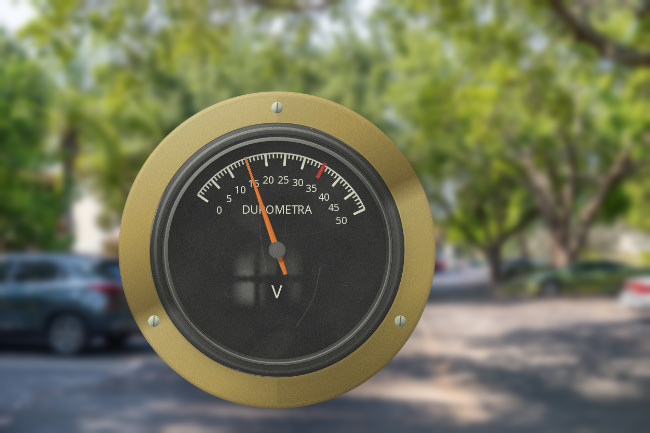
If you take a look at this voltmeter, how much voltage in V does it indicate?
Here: 15 V
